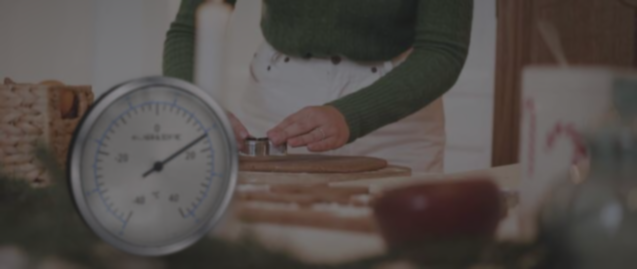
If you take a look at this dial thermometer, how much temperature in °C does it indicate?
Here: 16 °C
